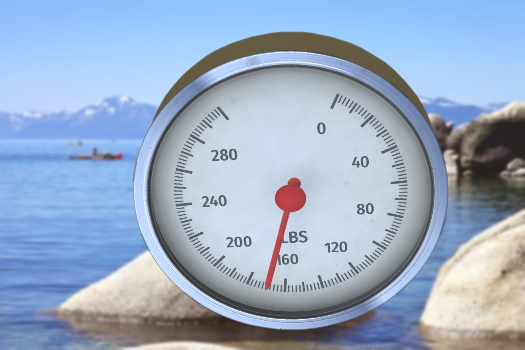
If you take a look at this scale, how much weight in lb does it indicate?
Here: 170 lb
